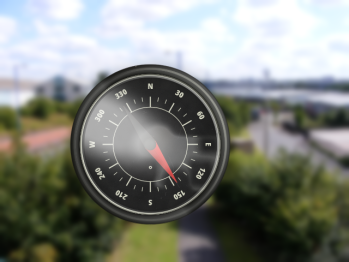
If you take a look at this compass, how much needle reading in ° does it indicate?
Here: 145 °
